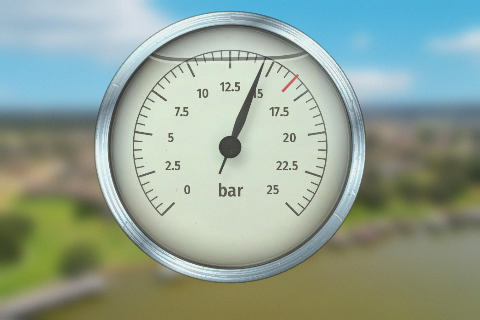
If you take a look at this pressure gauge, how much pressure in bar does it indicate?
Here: 14.5 bar
